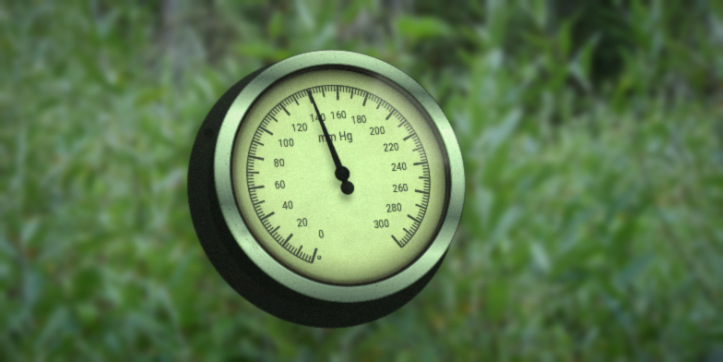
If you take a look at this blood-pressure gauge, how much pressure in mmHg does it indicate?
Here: 140 mmHg
